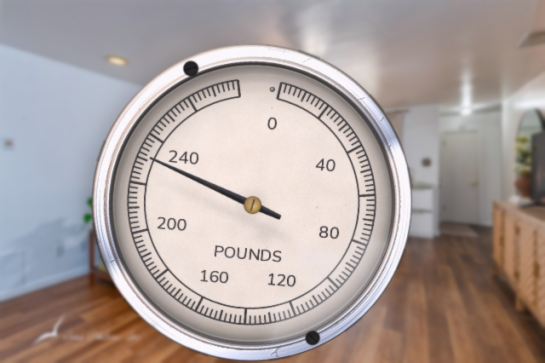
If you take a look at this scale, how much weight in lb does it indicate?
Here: 232 lb
